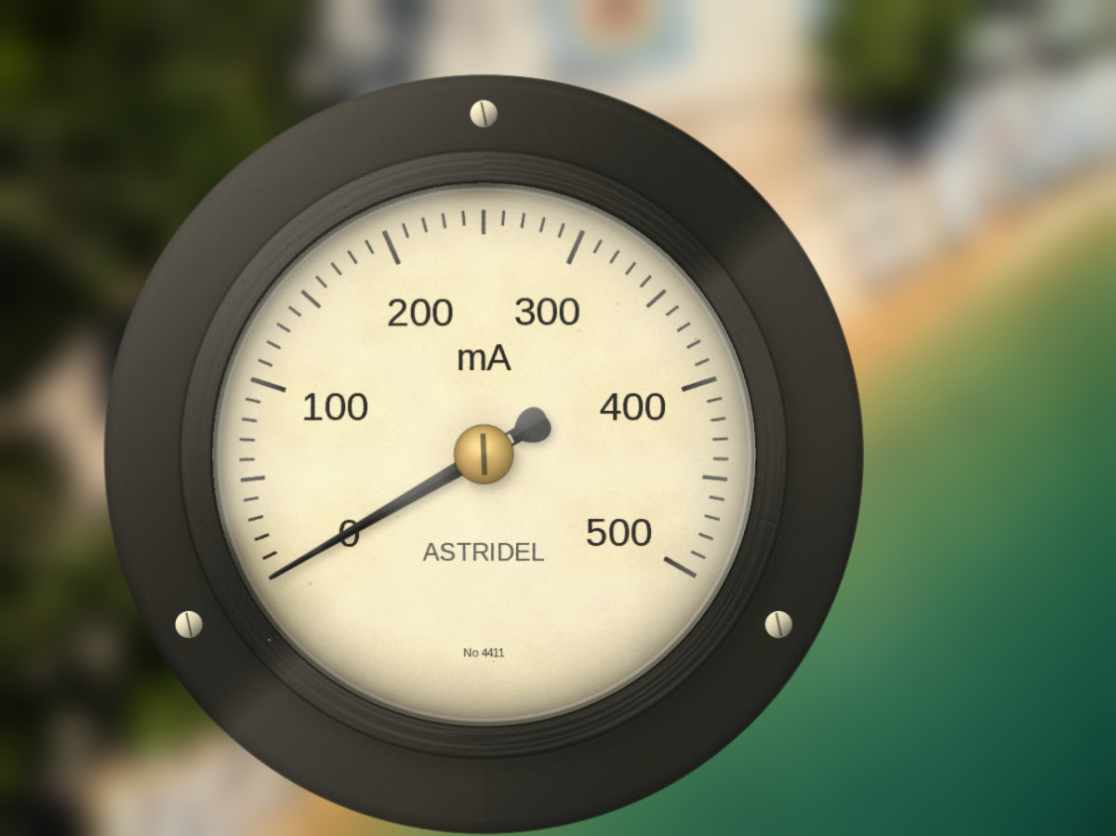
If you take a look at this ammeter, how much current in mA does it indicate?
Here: 0 mA
